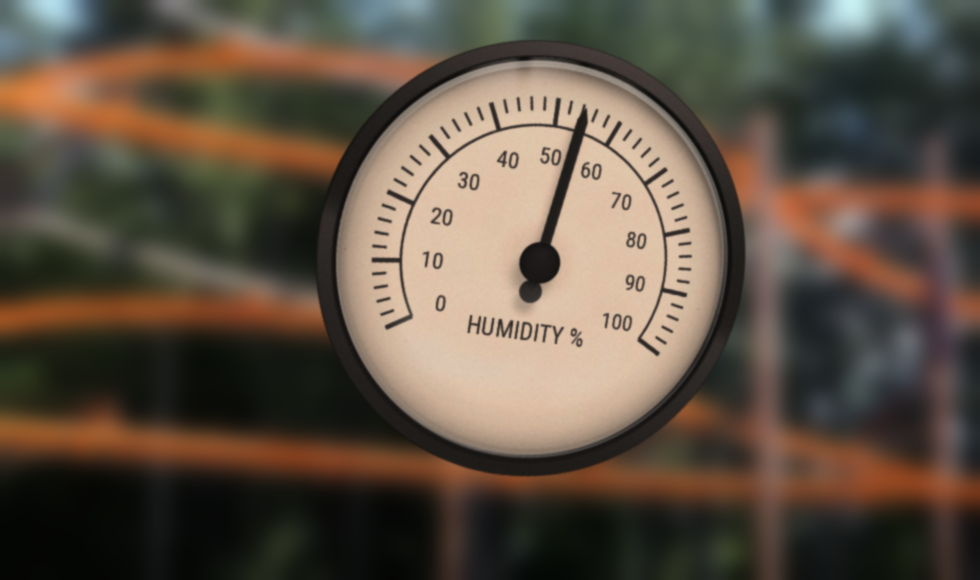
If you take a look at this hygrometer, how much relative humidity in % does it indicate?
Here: 54 %
